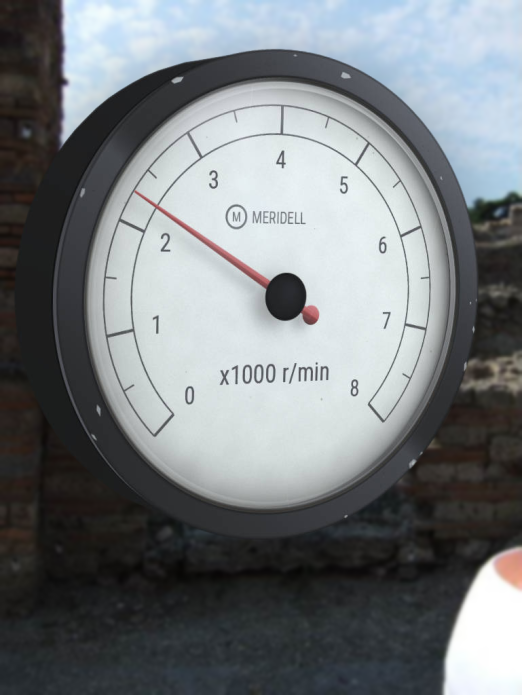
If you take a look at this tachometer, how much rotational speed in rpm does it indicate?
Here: 2250 rpm
